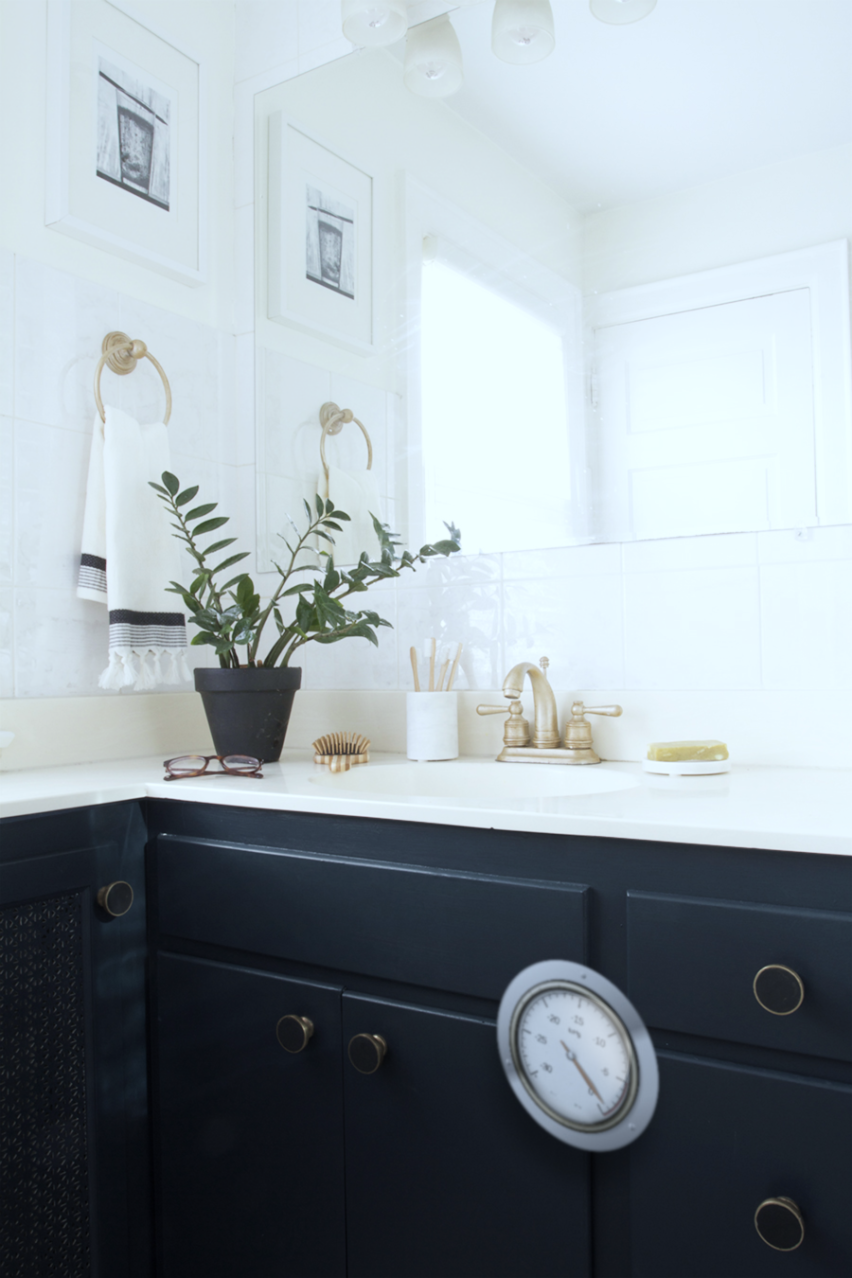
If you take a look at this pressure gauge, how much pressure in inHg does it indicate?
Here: -1 inHg
